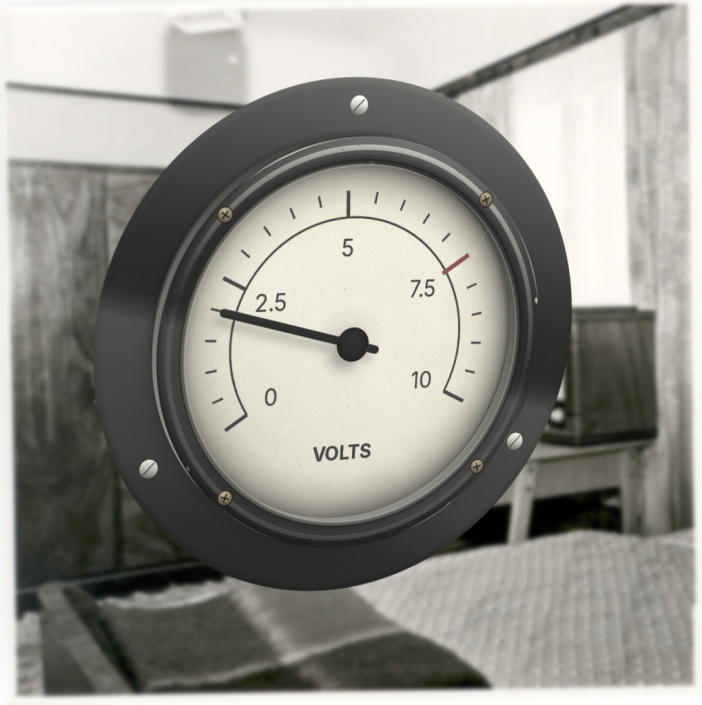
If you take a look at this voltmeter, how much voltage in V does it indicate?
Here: 2 V
